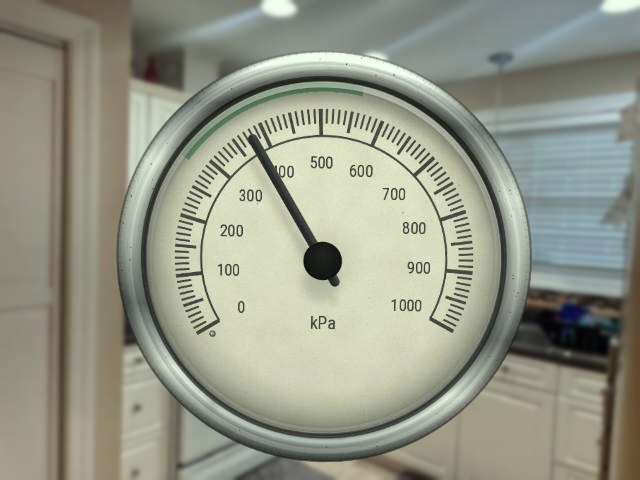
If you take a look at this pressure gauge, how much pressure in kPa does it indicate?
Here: 380 kPa
